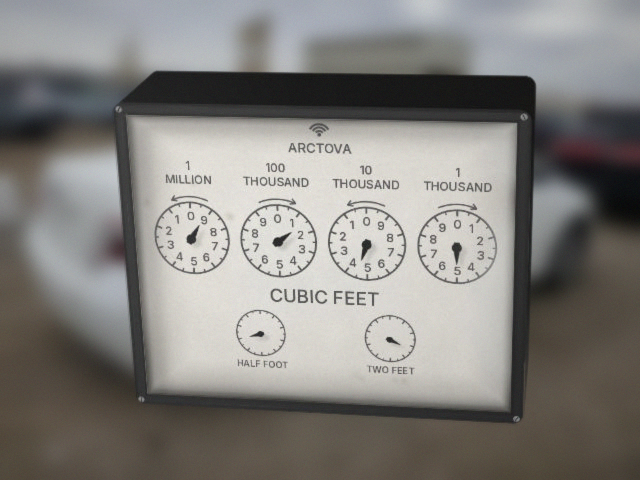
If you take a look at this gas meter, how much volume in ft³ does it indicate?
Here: 914500 ft³
